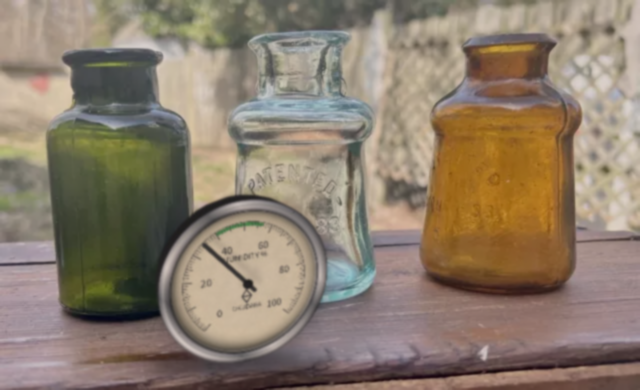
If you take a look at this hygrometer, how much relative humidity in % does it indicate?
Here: 35 %
